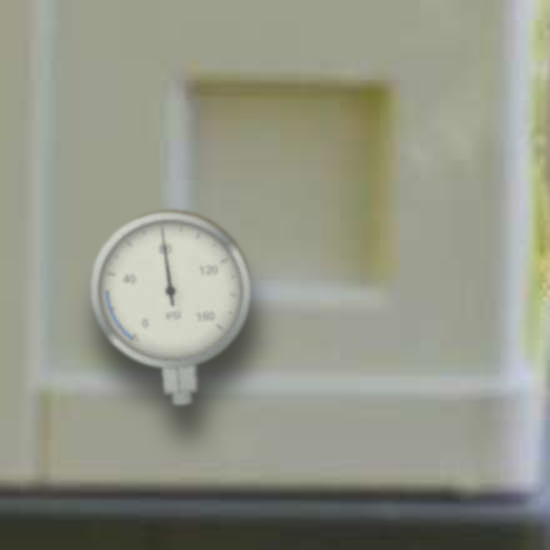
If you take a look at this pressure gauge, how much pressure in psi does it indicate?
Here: 80 psi
